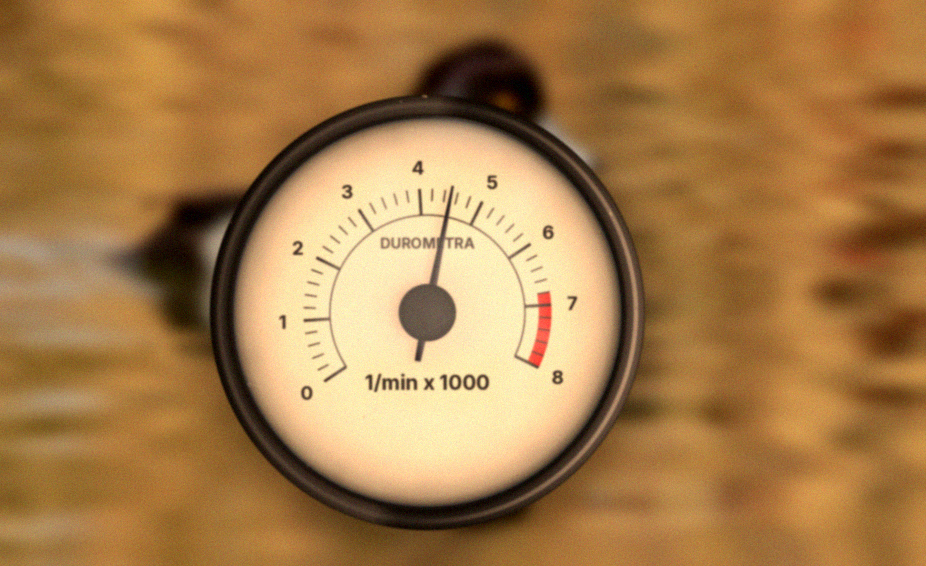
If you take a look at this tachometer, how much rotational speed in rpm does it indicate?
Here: 4500 rpm
